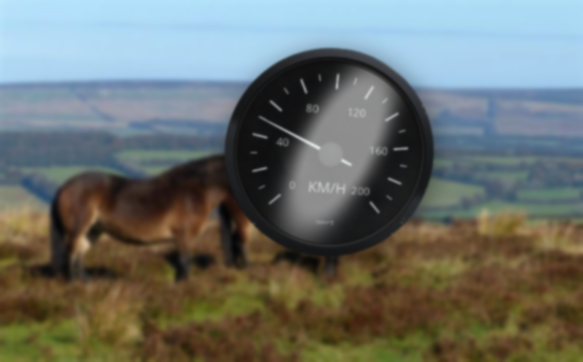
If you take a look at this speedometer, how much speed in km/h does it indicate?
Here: 50 km/h
